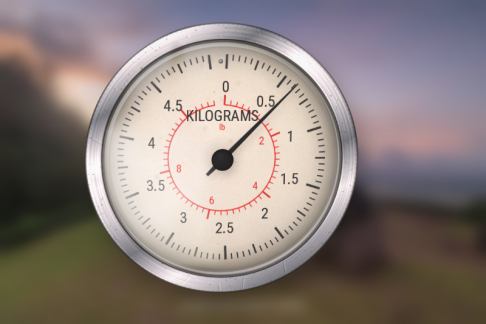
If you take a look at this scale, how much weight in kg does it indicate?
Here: 0.6 kg
